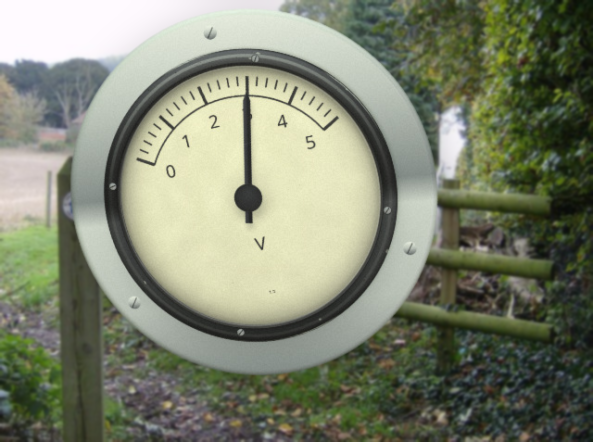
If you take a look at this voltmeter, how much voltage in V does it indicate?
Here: 3 V
